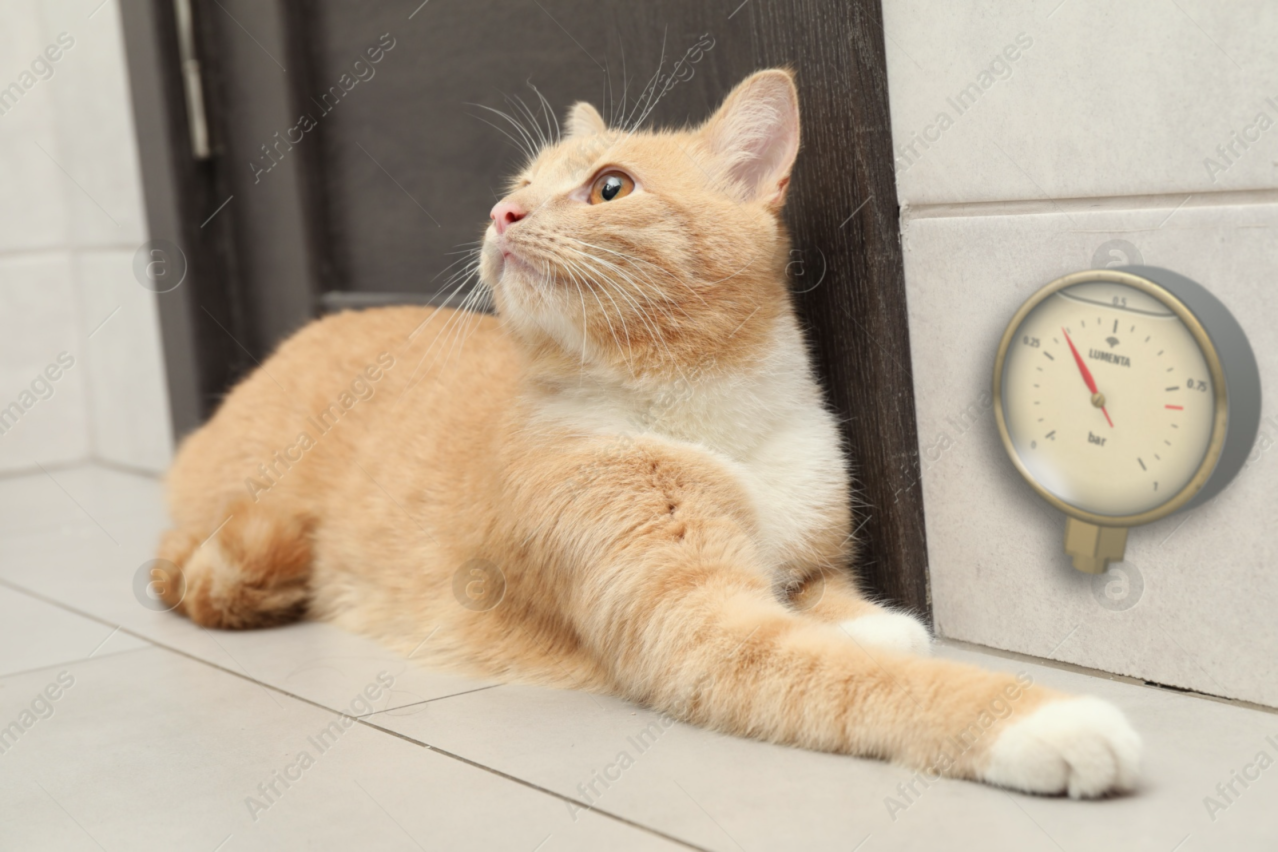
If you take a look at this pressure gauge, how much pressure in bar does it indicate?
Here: 0.35 bar
